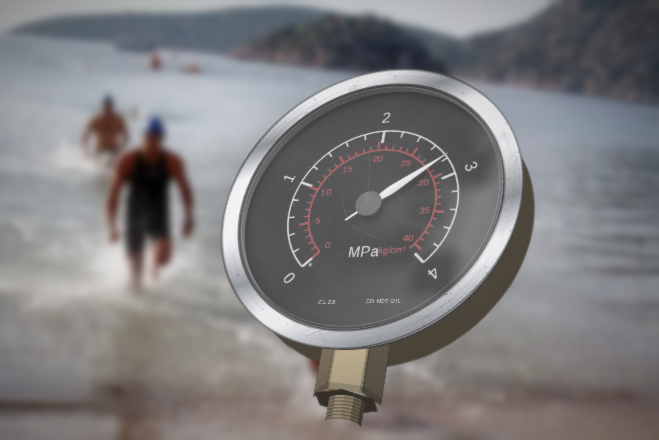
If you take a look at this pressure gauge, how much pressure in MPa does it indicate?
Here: 2.8 MPa
